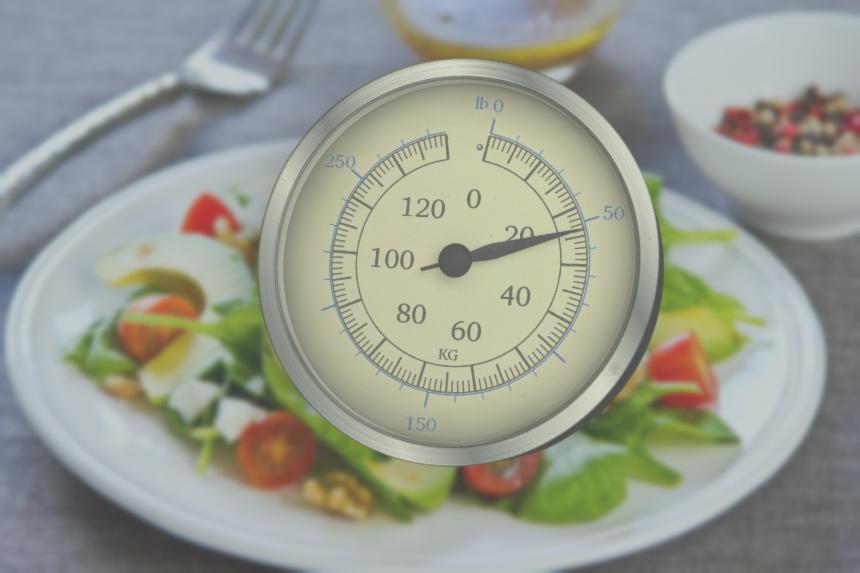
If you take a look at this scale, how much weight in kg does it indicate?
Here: 24 kg
